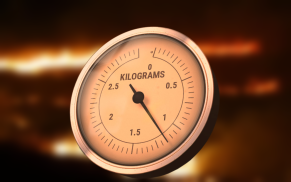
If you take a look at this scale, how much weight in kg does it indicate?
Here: 1.15 kg
